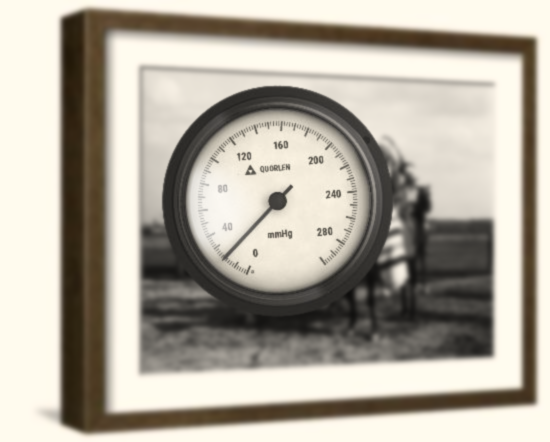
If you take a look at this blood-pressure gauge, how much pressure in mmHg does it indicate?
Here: 20 mmHg
